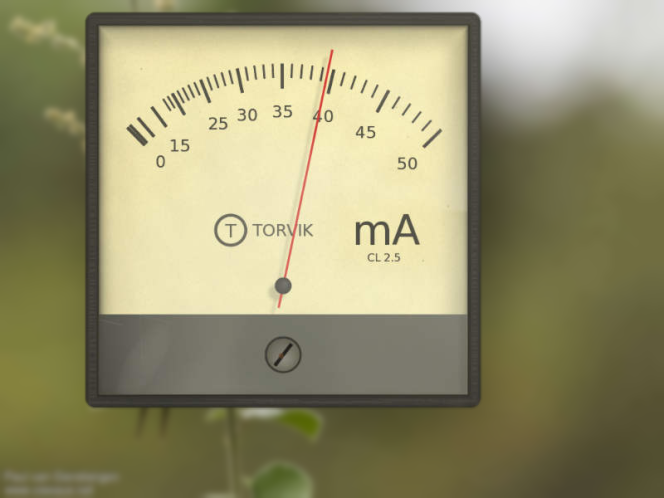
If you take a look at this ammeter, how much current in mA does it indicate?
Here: 39.5 mA
